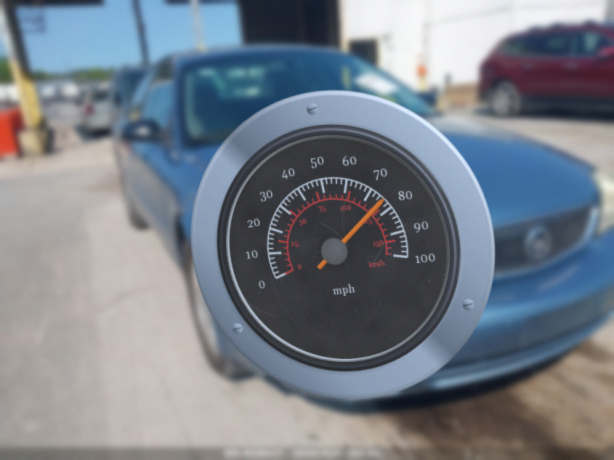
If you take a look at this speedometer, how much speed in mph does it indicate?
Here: 76 mph
